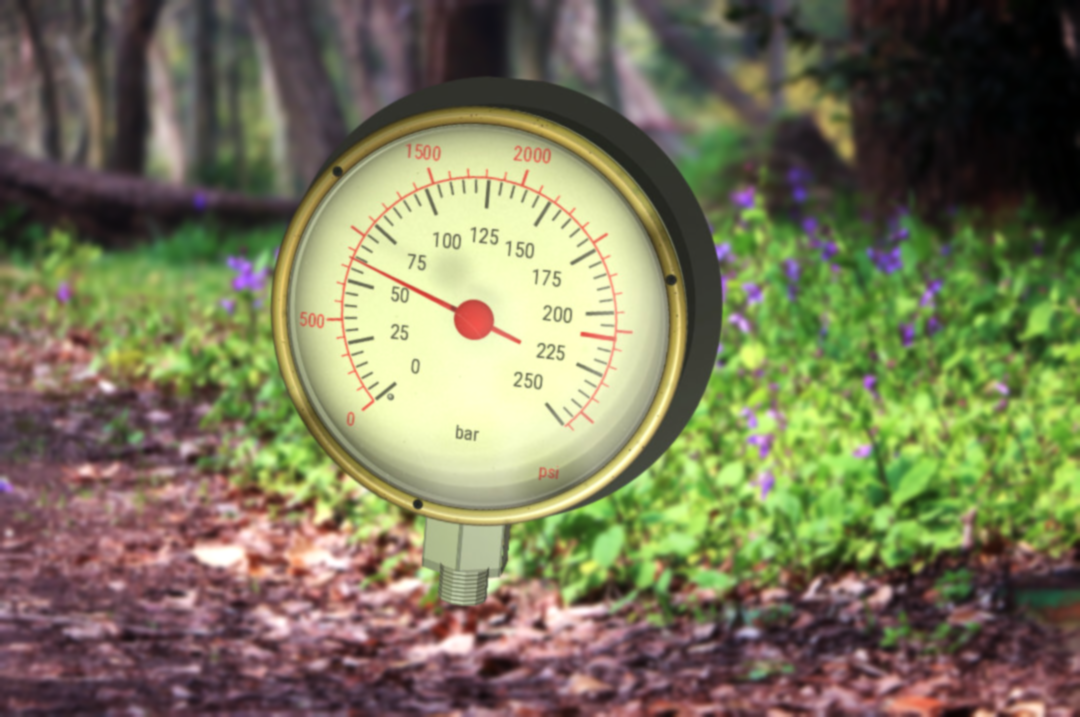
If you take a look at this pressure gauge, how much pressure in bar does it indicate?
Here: 60 bar
